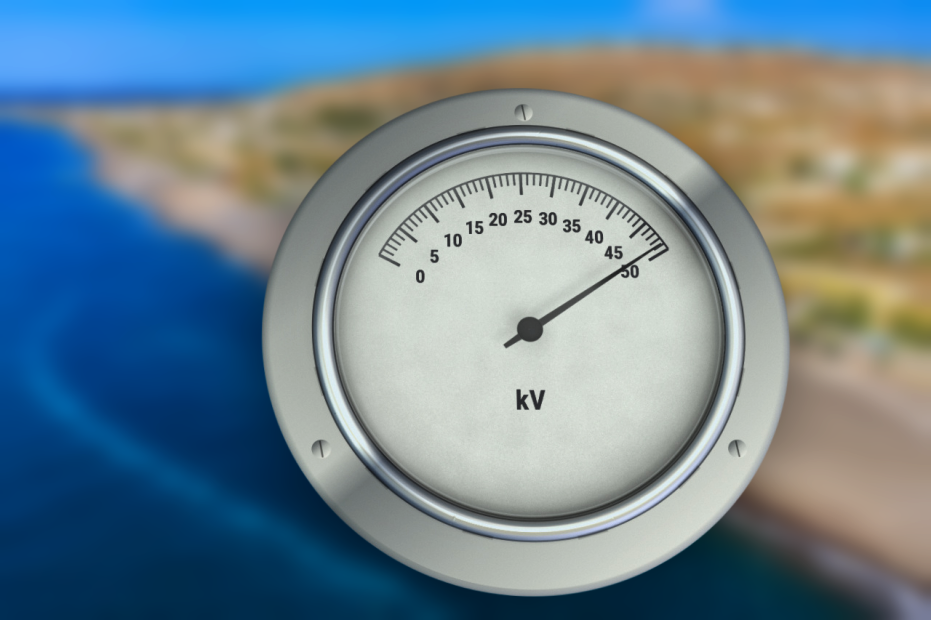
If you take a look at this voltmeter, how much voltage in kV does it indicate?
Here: 49 kV
